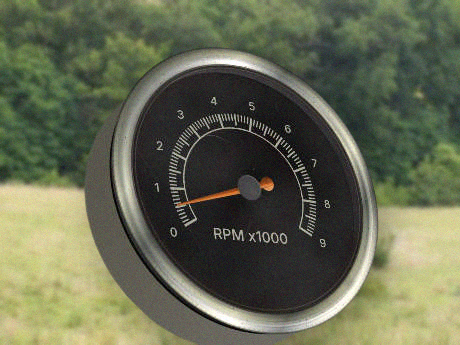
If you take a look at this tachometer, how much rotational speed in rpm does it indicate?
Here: 500 rpm
